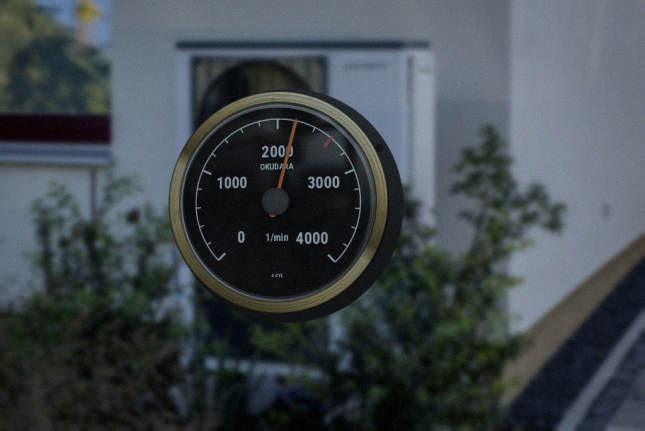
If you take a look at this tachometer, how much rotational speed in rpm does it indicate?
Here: 2200 rpm
